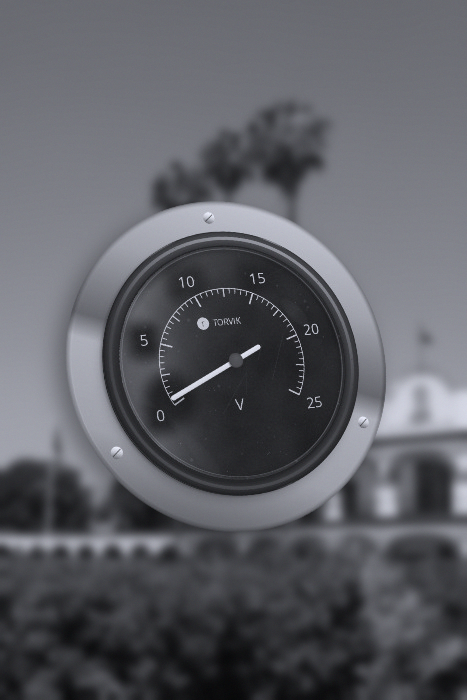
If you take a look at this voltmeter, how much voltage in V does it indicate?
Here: 0.5 V
